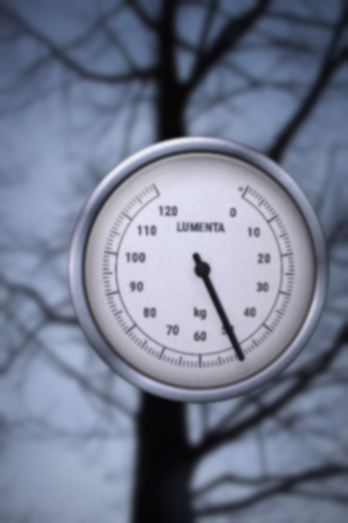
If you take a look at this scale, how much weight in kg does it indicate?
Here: 50 kg
